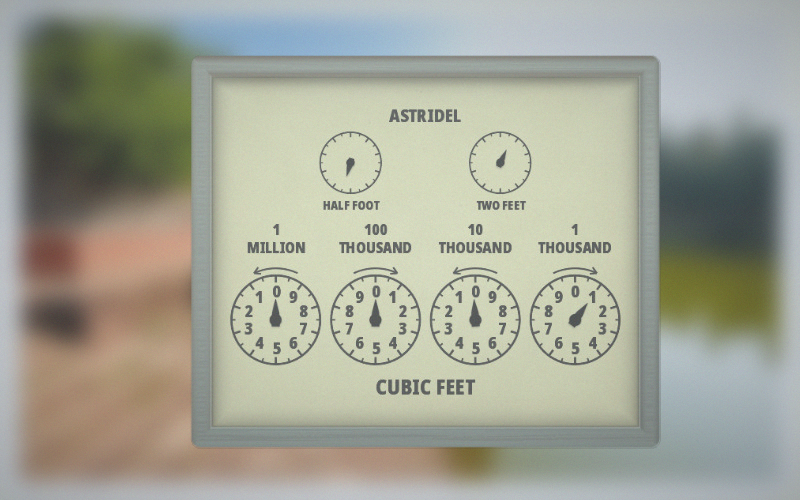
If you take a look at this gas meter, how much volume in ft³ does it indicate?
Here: 100 ft³
